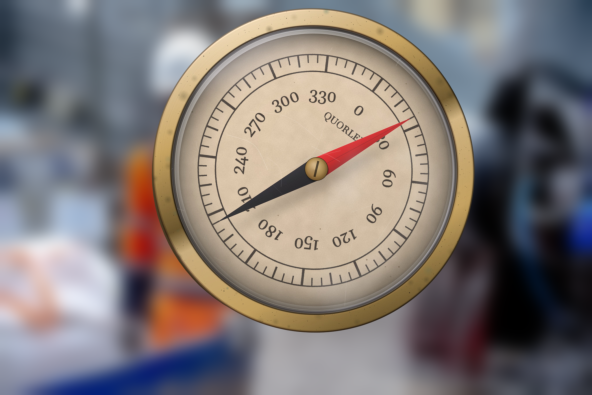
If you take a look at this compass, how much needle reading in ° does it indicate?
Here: 25 °
